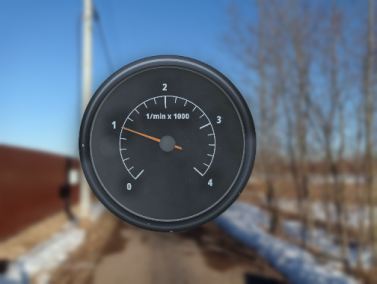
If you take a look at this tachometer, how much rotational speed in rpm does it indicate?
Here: 1000 rpm
